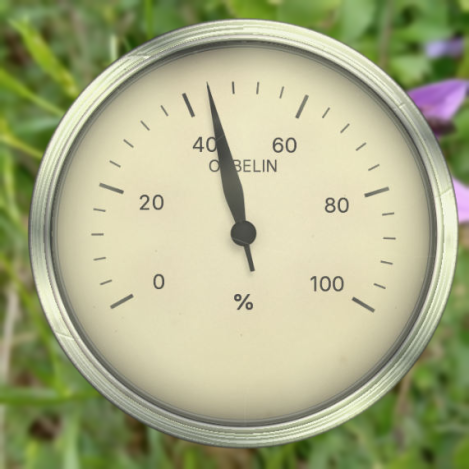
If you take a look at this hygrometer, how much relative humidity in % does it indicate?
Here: 44 %
